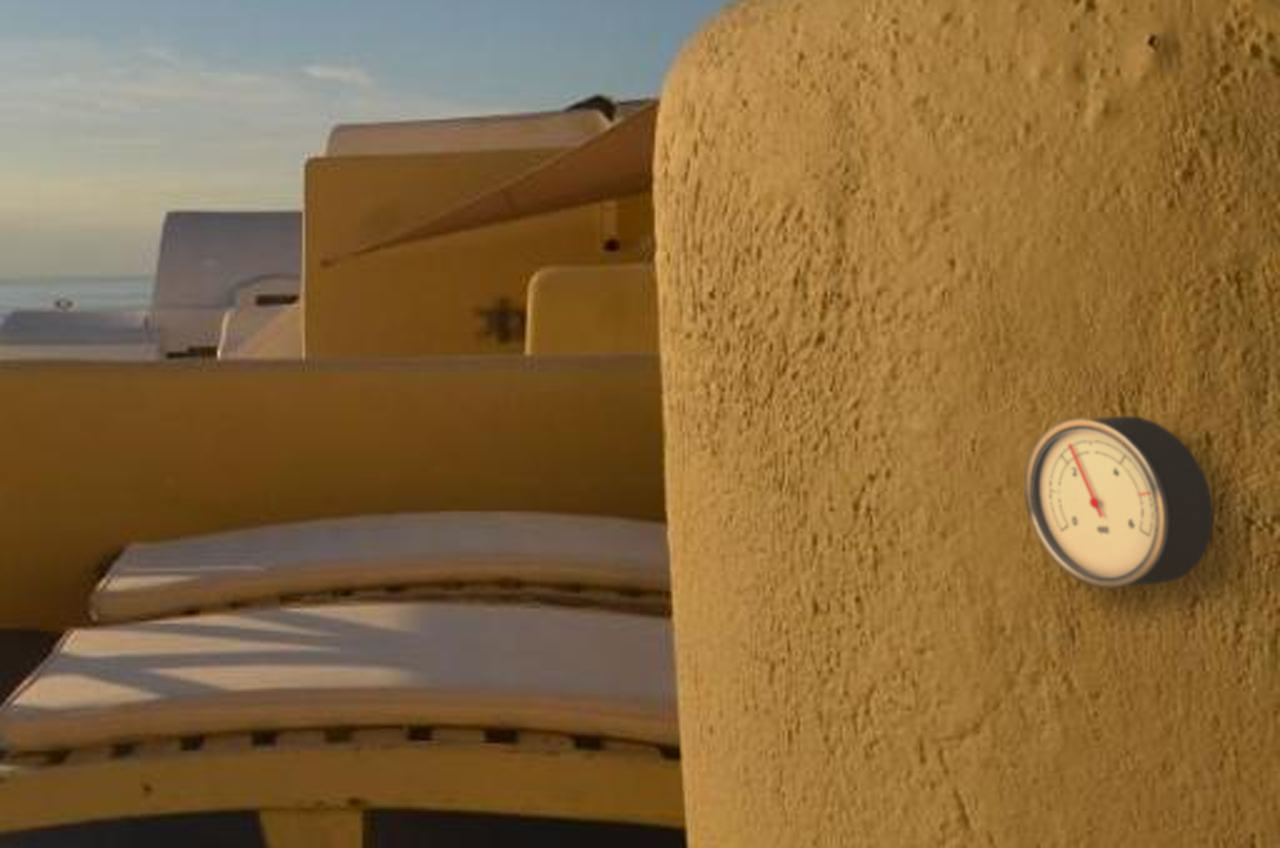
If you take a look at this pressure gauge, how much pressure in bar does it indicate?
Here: 2.5 bar
